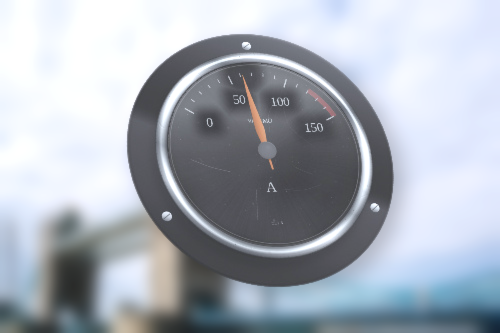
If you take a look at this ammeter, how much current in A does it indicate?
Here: 60 A
